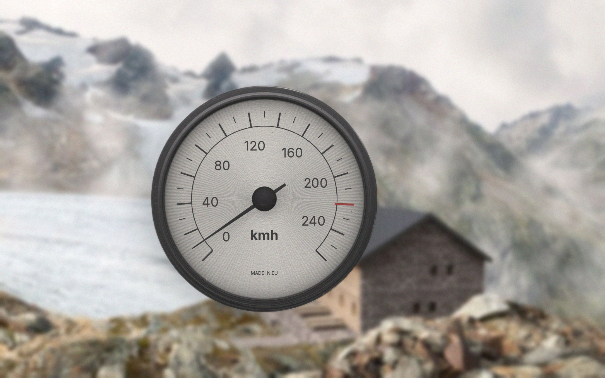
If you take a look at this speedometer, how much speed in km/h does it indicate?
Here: 10 km/h
